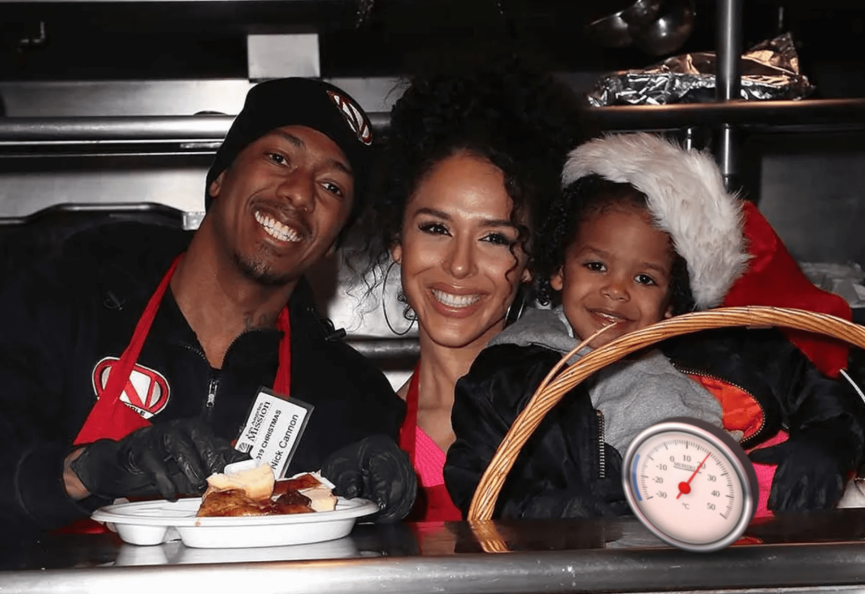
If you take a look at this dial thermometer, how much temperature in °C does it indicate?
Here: 20 °C
